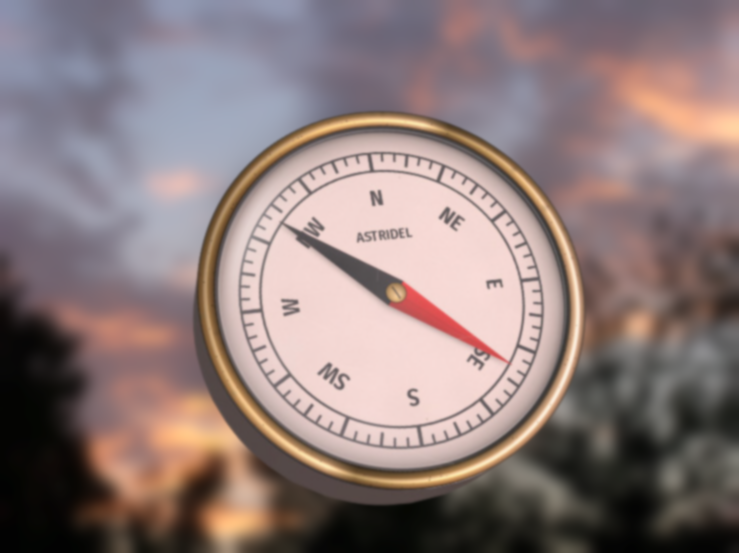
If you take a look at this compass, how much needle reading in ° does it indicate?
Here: 130 °
